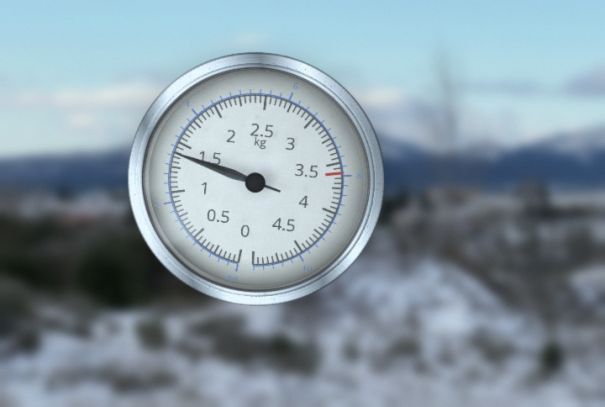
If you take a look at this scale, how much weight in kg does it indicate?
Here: 1.4 kg
